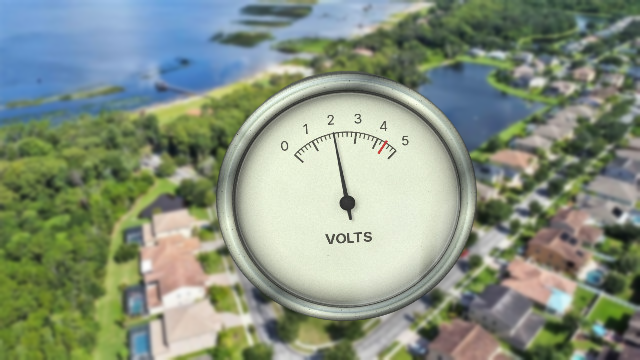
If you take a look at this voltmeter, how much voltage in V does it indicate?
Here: 2 V
